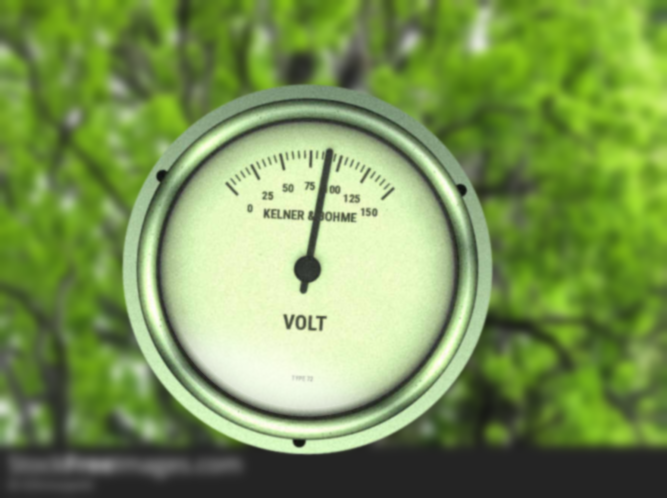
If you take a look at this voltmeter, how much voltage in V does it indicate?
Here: 90 V
